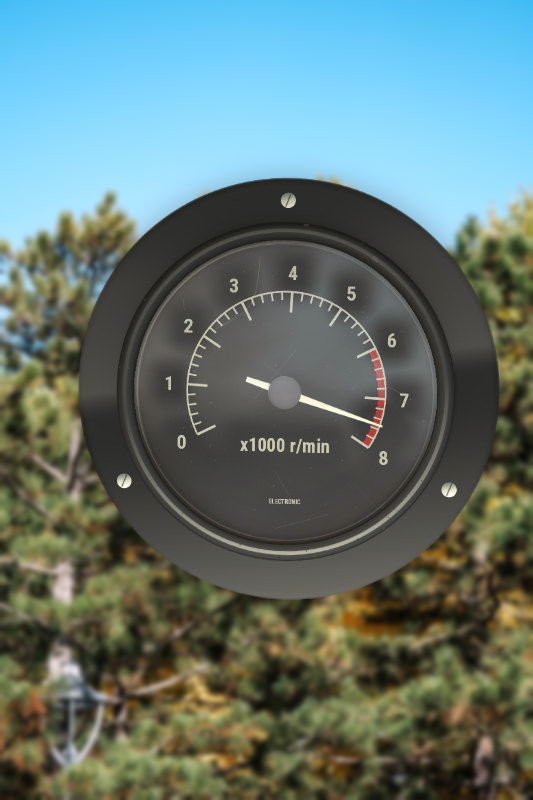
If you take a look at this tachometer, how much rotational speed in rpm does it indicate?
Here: 7500 rpm
